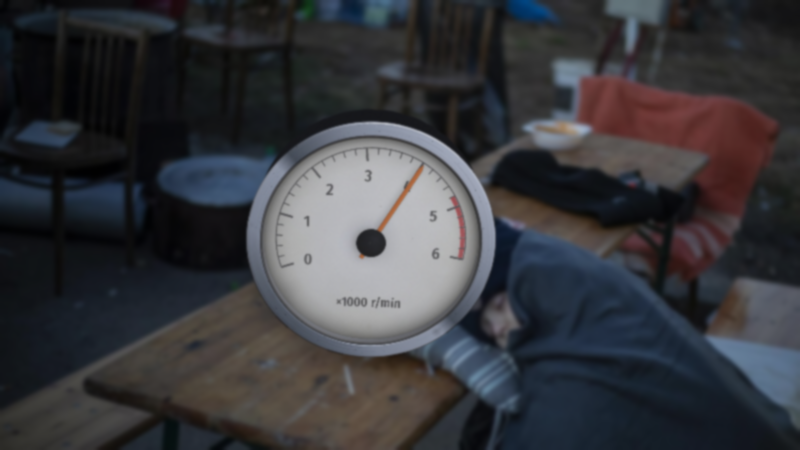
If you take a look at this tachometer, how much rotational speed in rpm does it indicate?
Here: 4000 rpm
